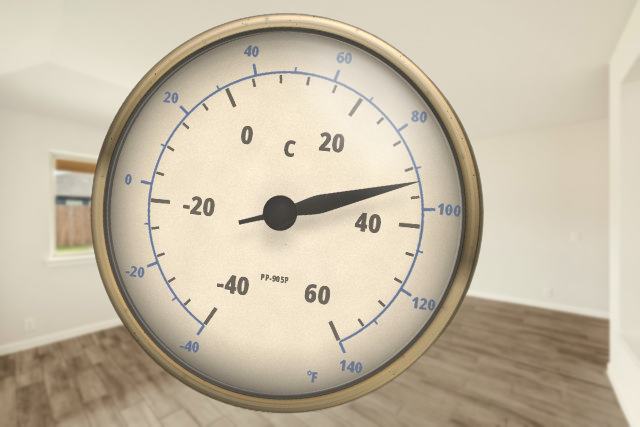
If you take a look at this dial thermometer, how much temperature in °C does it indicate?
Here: 34 °C
